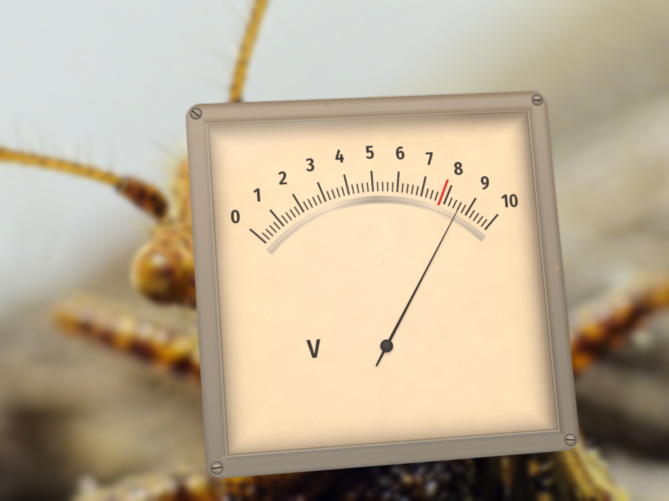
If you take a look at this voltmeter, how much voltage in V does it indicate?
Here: 8.6 V
